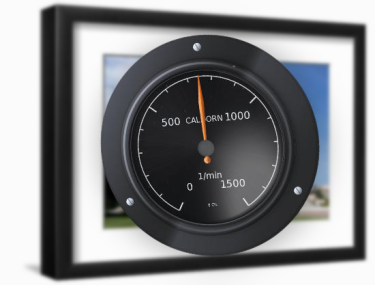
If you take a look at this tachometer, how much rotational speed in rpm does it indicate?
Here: 750 rpm
